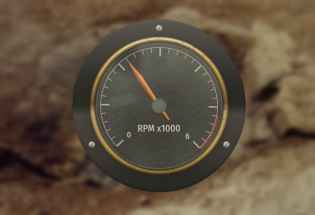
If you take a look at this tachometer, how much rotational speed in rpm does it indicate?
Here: 2200 rpm
